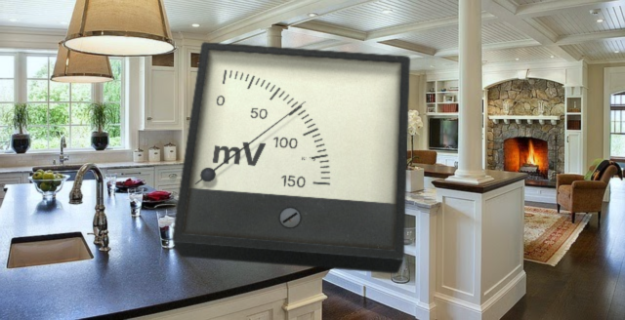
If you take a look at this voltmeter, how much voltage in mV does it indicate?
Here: 75 mV
